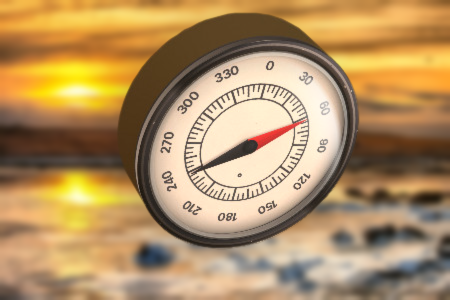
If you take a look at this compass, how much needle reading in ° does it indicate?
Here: 60 °
